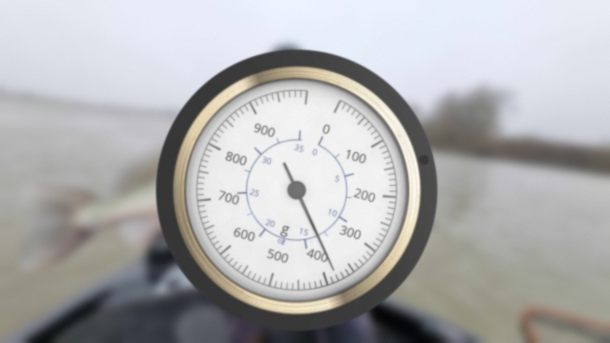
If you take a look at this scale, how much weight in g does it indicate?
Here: 380 g
